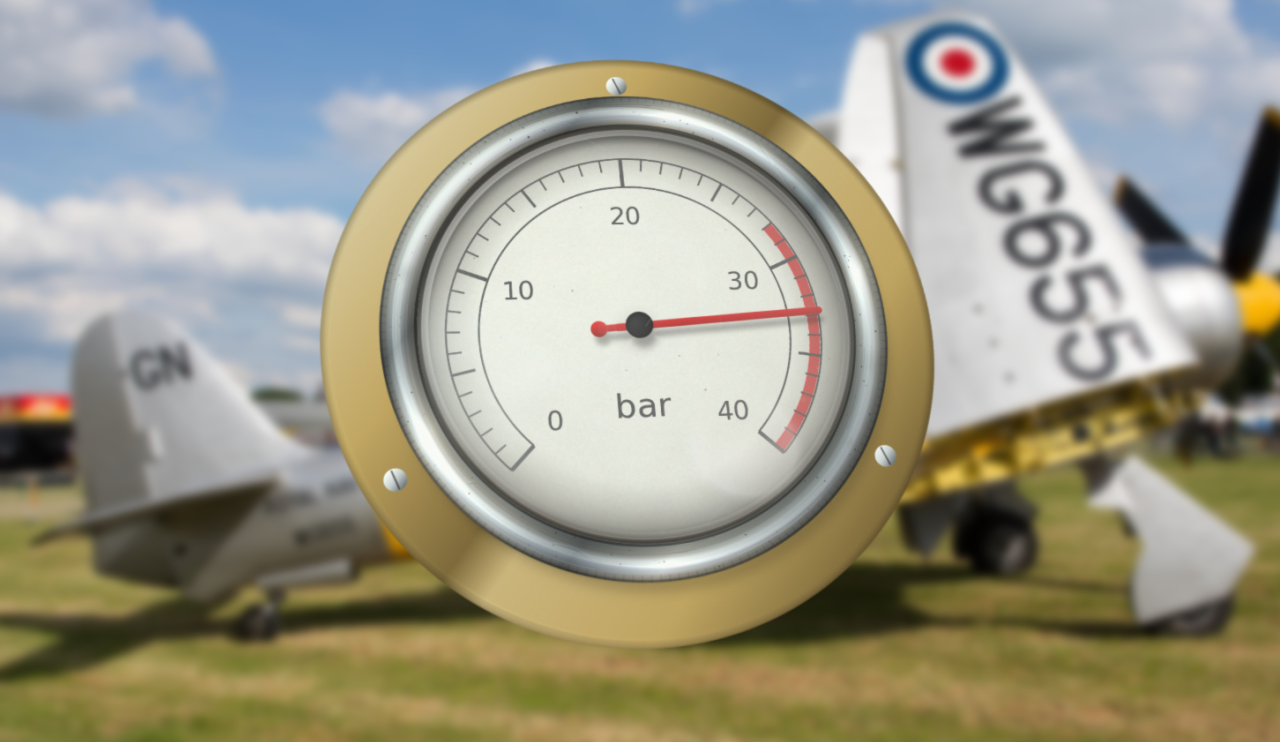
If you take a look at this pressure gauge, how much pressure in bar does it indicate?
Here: 33 bar
